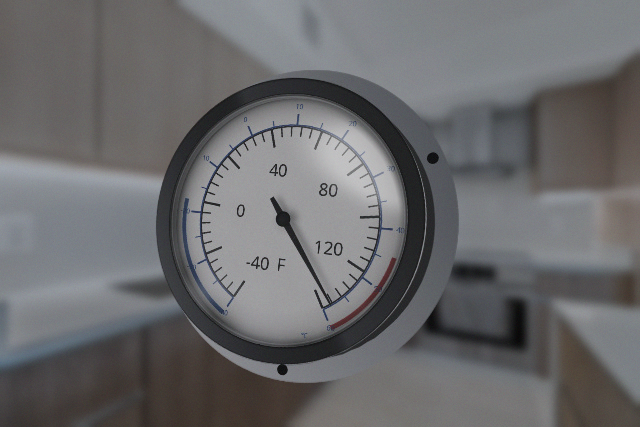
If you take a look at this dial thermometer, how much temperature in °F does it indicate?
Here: 136 °F
